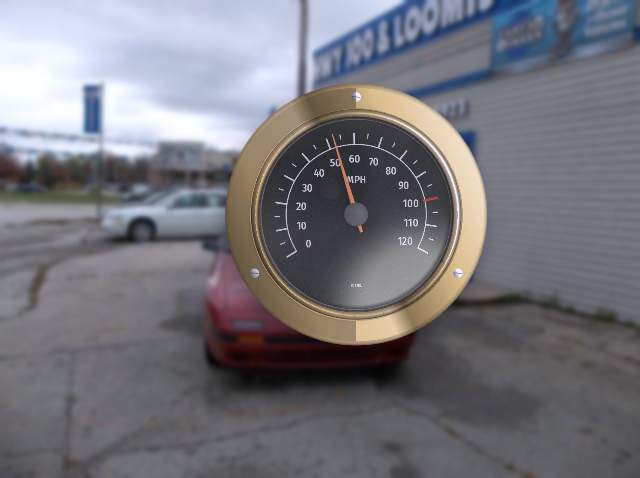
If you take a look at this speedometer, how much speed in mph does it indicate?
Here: 52.5 mph
